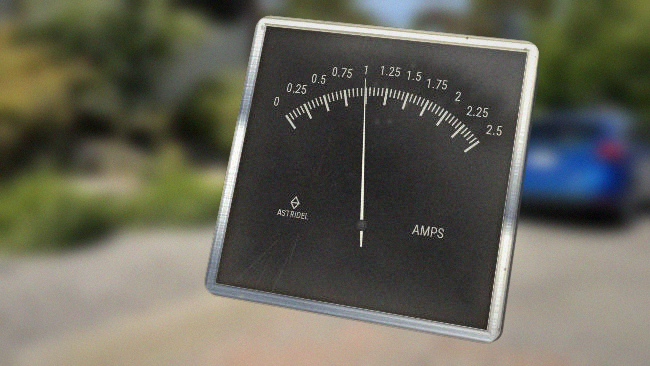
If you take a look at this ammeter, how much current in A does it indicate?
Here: 1 A
